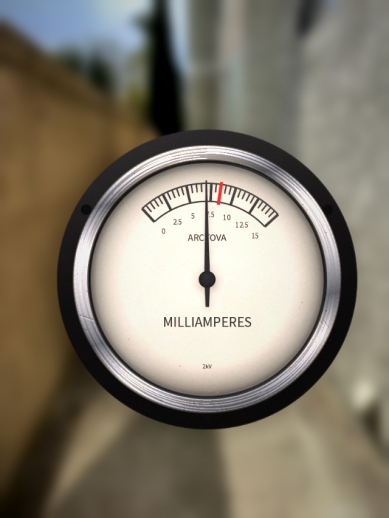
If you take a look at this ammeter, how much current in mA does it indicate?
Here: 7 mA
